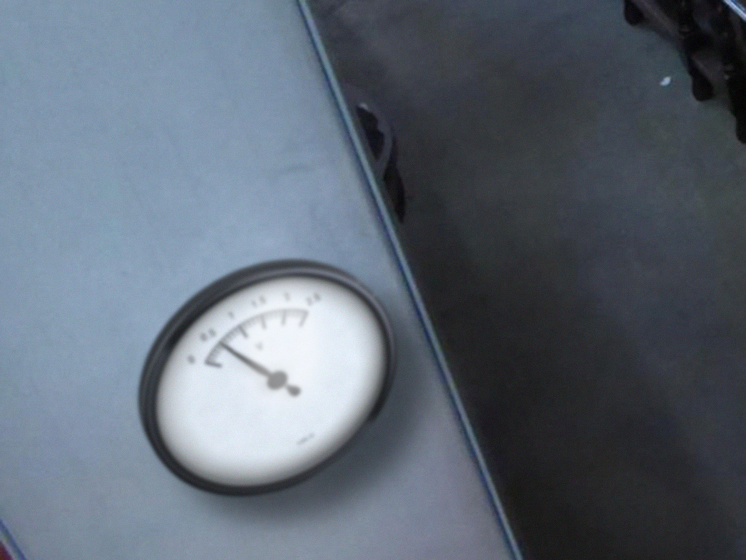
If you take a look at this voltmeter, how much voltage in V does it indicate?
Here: 0.5 V
